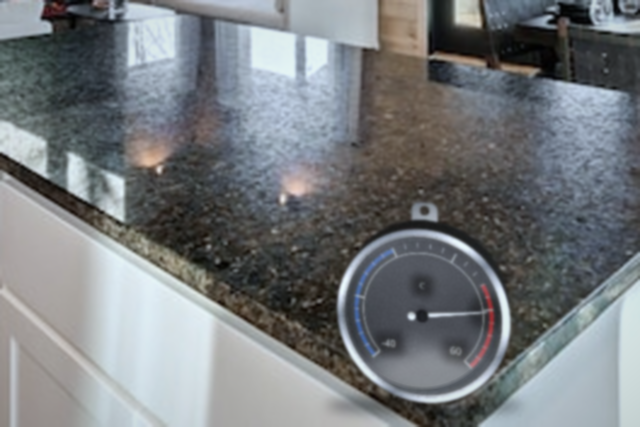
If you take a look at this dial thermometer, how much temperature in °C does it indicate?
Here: 40 °C
